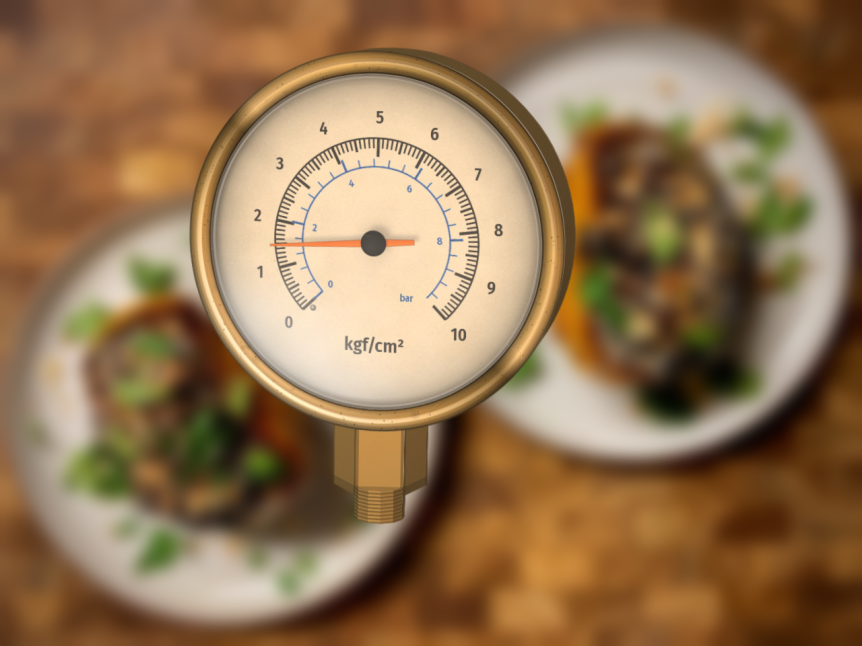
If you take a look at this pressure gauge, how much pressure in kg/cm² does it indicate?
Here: 1.5 kg/cm²
